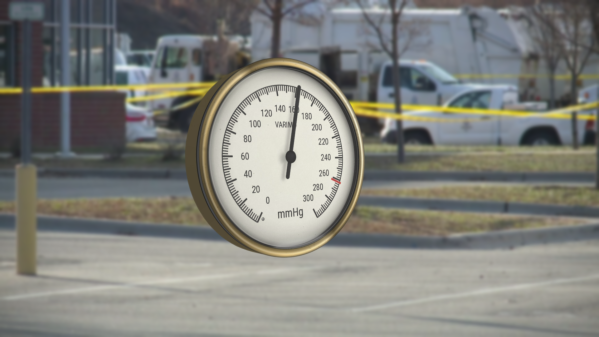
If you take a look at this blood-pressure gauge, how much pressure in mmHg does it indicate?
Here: 160 mmHg
